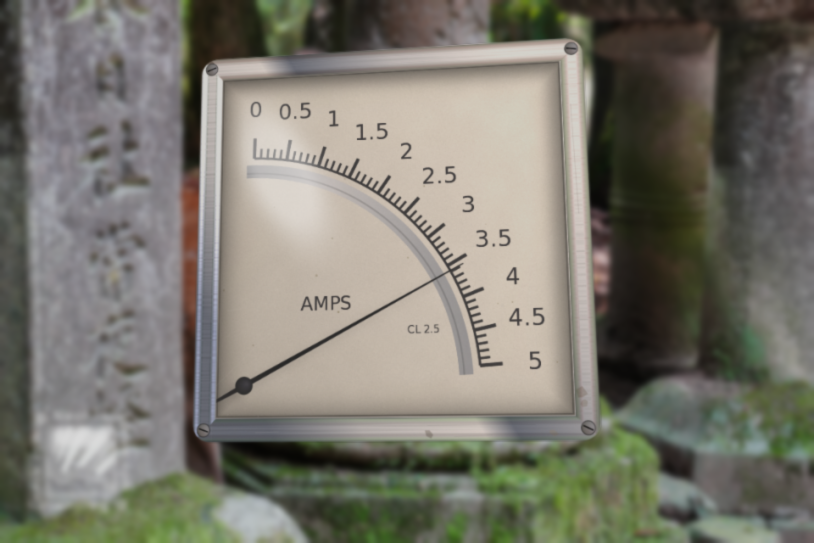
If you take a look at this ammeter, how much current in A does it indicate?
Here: 3.6 A
